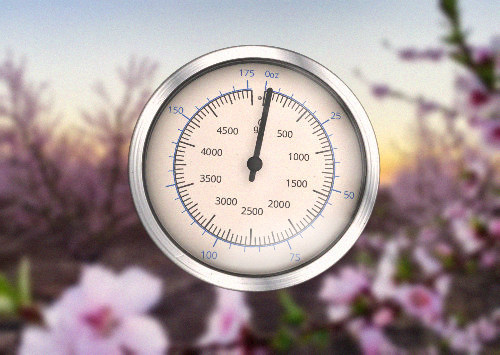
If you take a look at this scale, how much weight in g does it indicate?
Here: 50 g
